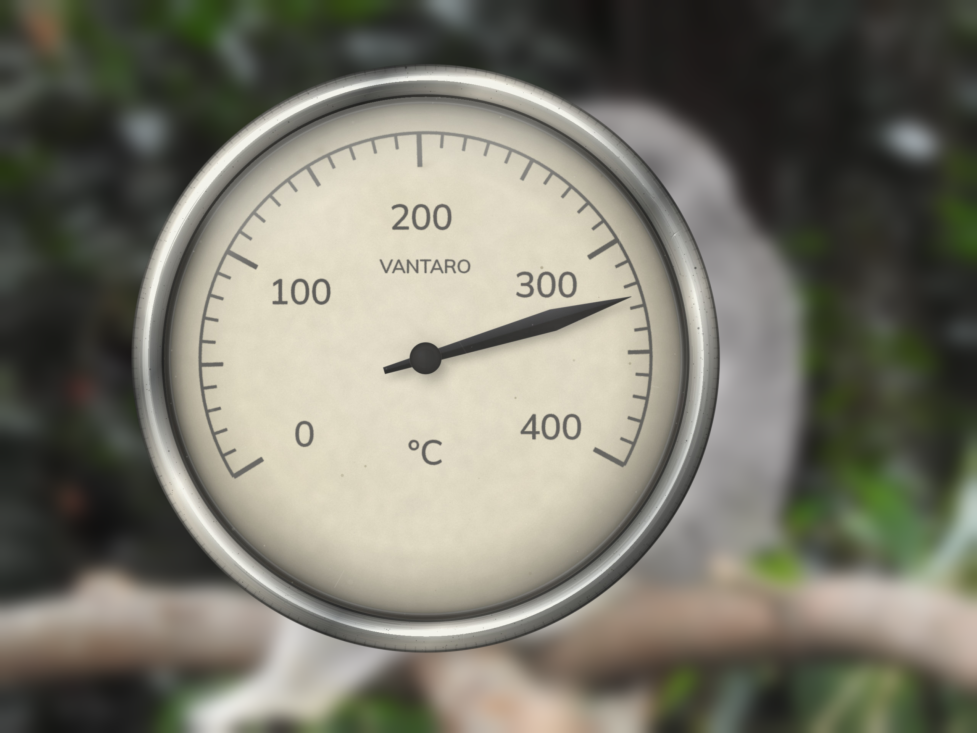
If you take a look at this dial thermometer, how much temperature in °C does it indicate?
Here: 325 °C
